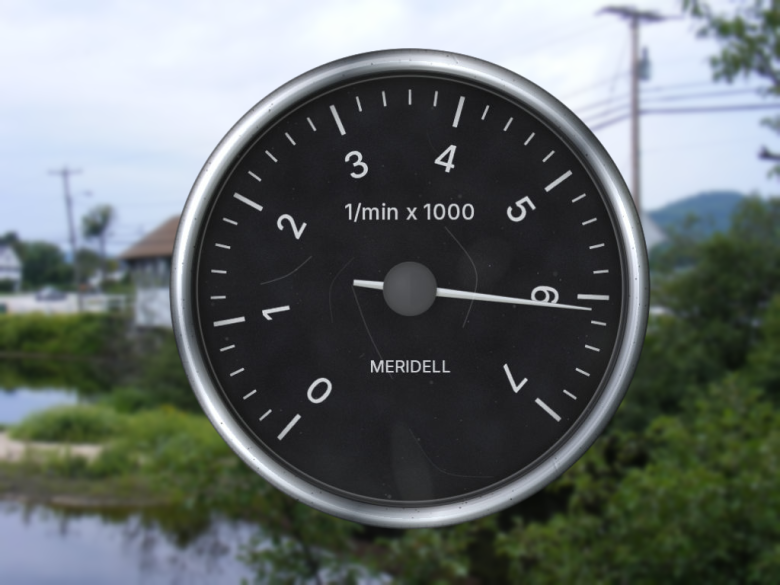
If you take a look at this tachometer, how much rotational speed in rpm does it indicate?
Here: 6100 rpm
